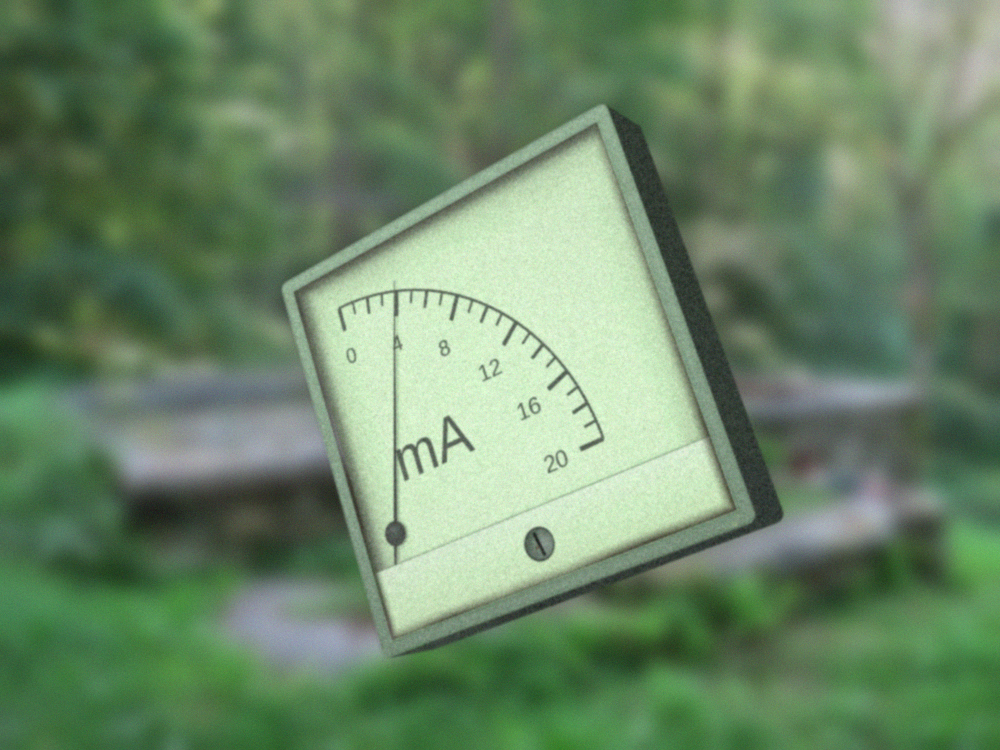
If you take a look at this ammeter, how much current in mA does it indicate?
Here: 4 mA
